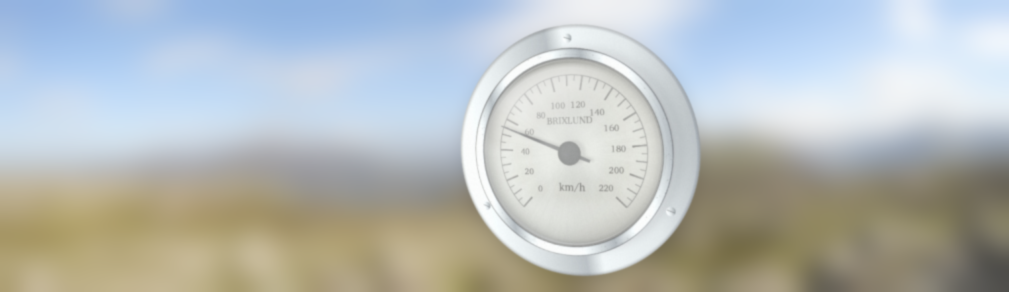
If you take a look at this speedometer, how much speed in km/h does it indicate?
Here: 55 km/h
